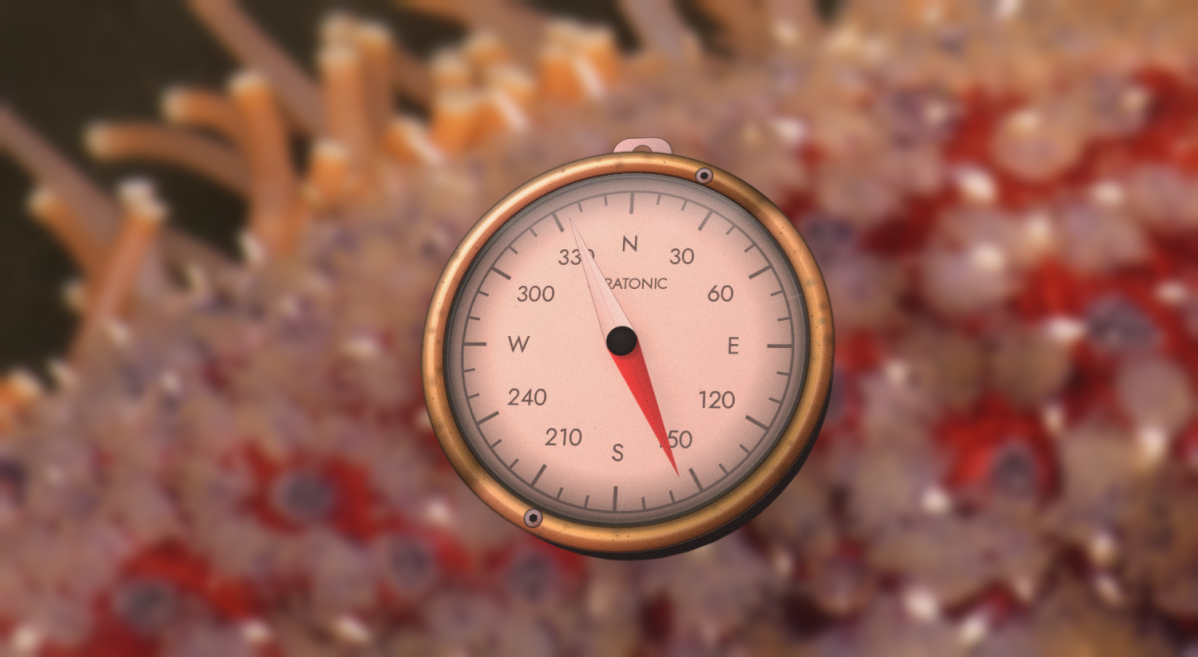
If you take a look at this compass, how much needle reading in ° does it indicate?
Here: 155 °
